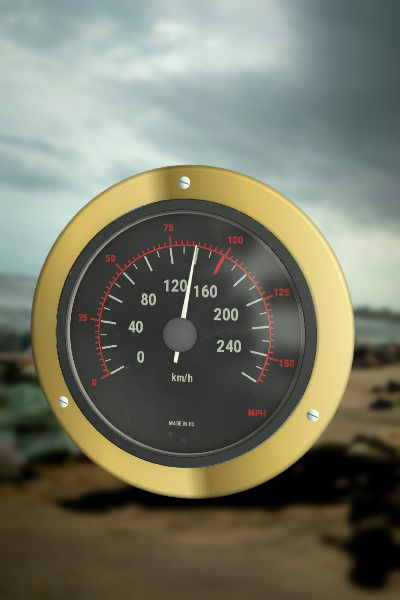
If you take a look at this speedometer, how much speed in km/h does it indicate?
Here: 140 km/h
